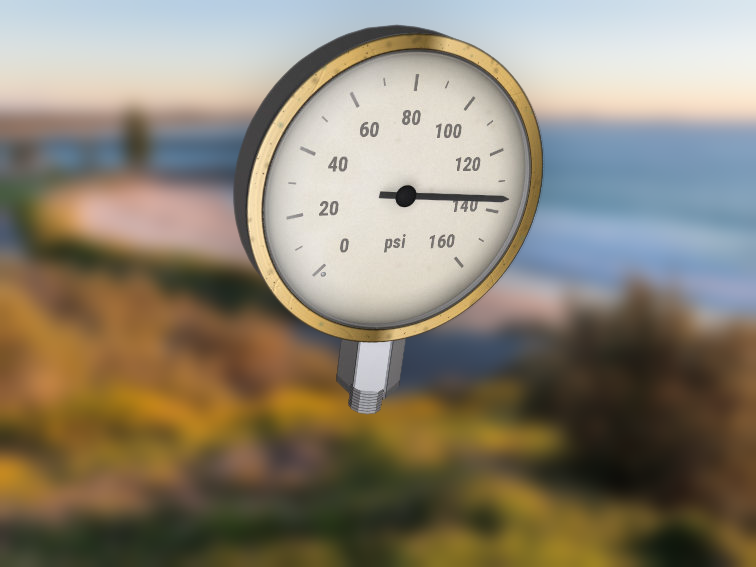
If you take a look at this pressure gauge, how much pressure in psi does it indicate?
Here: 135 psi
